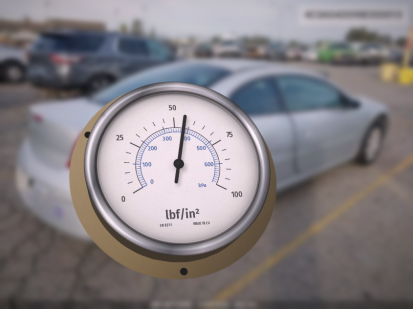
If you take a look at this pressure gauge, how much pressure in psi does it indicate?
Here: 55 psi
